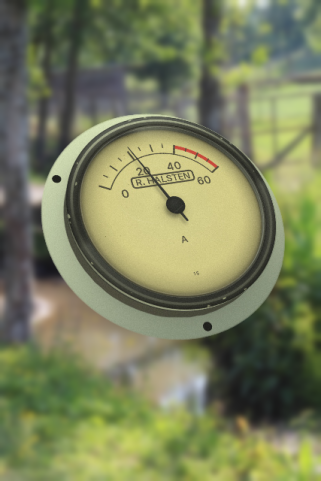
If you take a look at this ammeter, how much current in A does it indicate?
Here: 20 A
